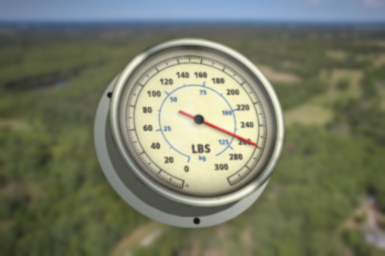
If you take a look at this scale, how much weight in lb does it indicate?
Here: 260 lb
